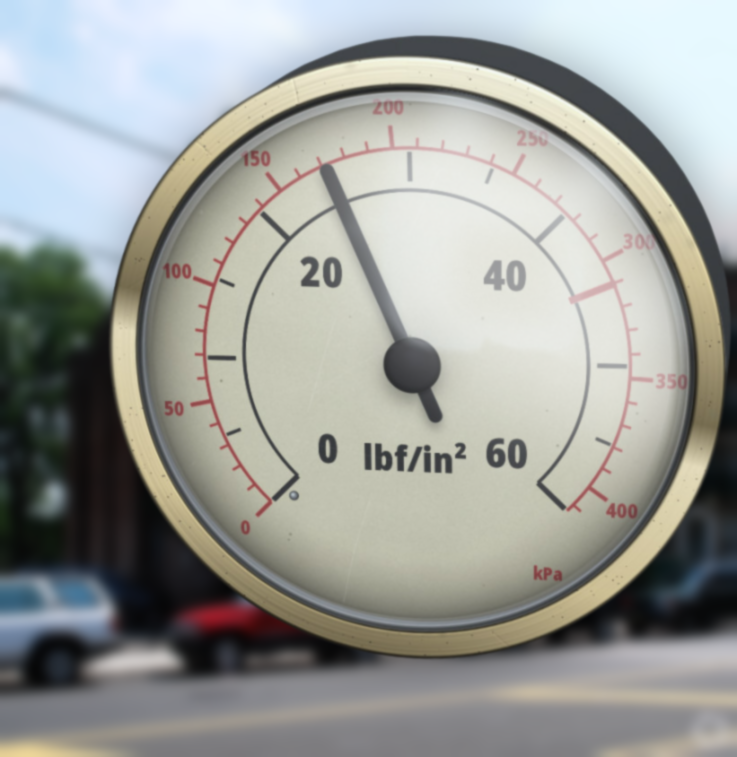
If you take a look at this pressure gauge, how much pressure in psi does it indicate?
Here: 25 psi
